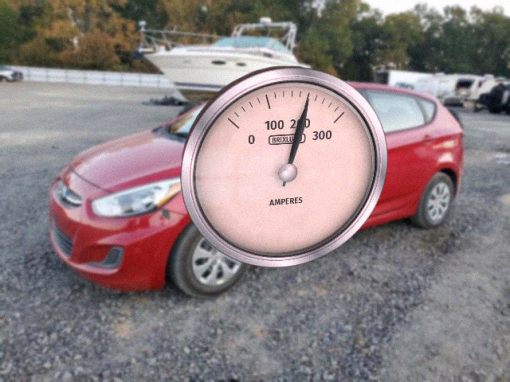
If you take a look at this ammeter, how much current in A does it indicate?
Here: 200 A
